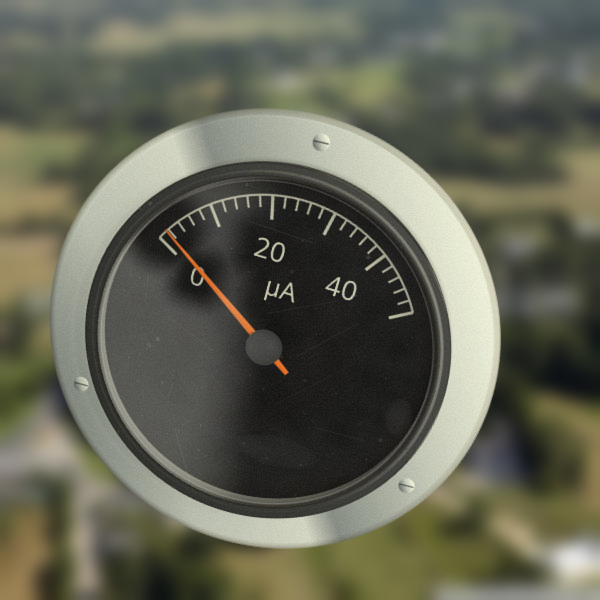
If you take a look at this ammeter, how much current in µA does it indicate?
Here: 2 µA
